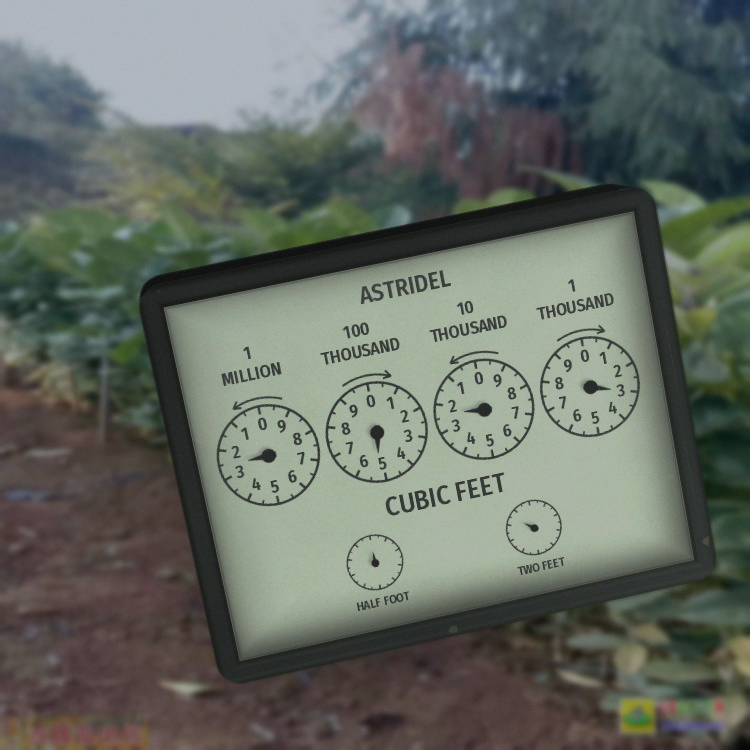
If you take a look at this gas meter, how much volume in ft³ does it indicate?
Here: 252300 ft³
